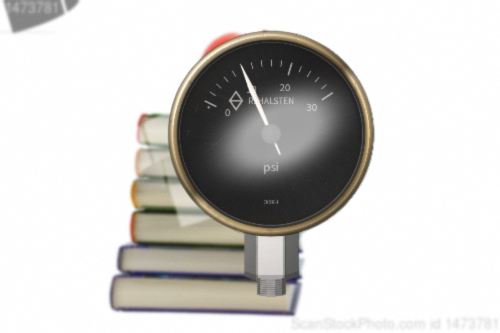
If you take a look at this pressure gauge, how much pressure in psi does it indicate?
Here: 10 psi
